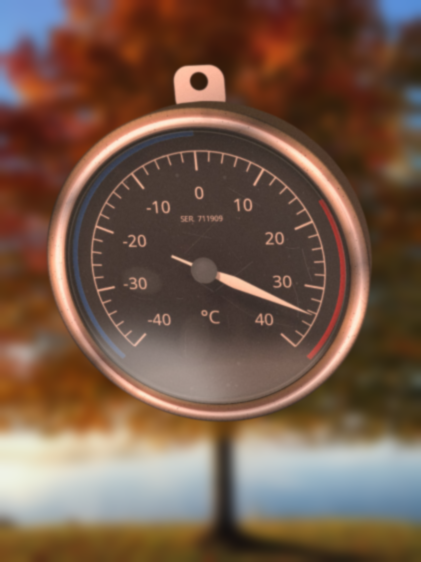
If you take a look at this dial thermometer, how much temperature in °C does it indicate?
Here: 34 °C
